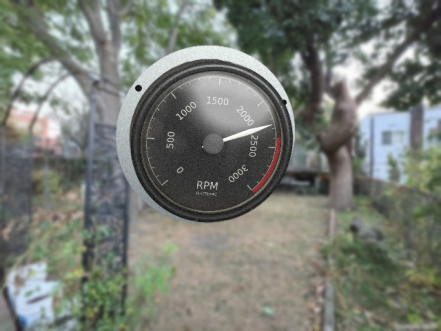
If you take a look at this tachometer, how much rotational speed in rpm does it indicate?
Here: 2250 rpm
